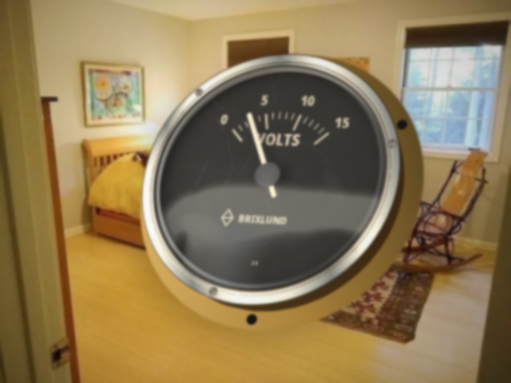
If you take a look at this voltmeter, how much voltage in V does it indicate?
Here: 3 V
